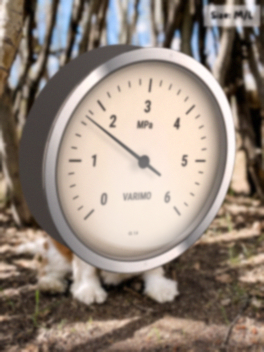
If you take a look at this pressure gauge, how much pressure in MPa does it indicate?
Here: 1.7 MPa
